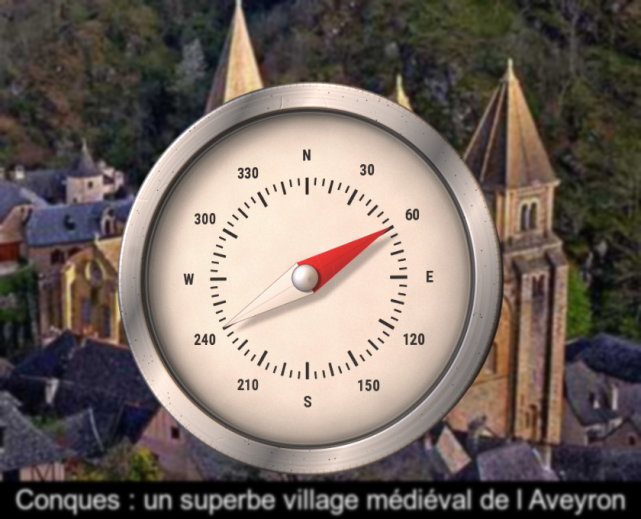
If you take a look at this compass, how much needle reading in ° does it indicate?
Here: 60 °
